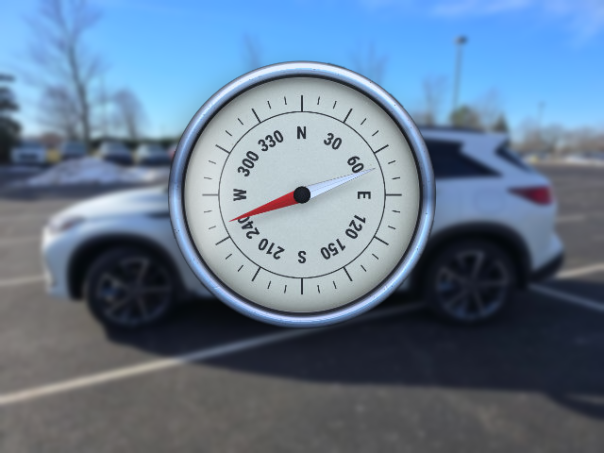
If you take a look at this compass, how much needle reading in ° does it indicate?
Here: 250 °
